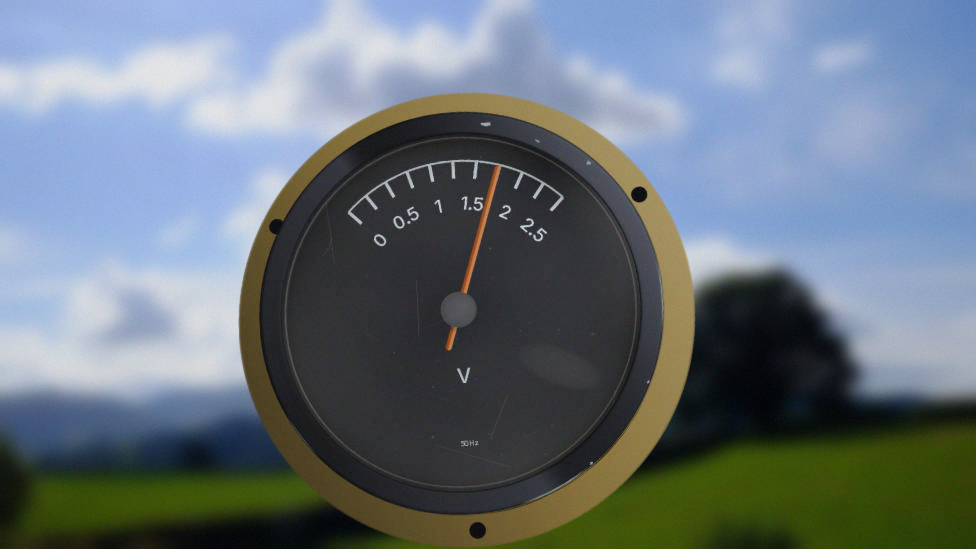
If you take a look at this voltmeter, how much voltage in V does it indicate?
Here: 1.75 V
